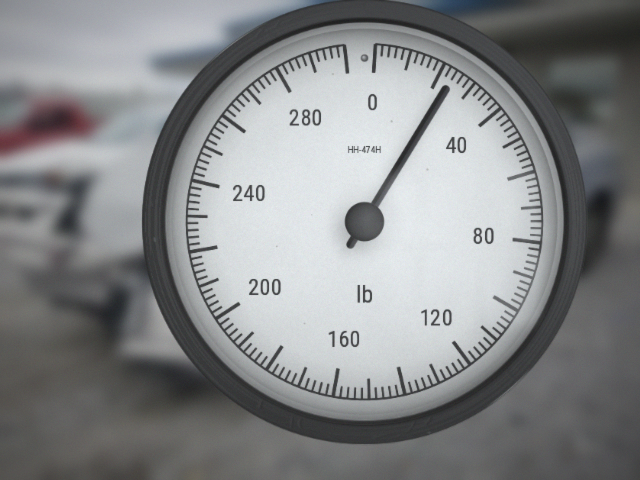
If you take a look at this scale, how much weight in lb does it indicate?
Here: 24 lb
